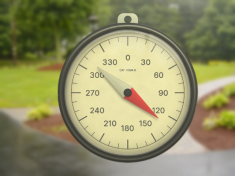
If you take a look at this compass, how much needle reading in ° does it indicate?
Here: 130 °
